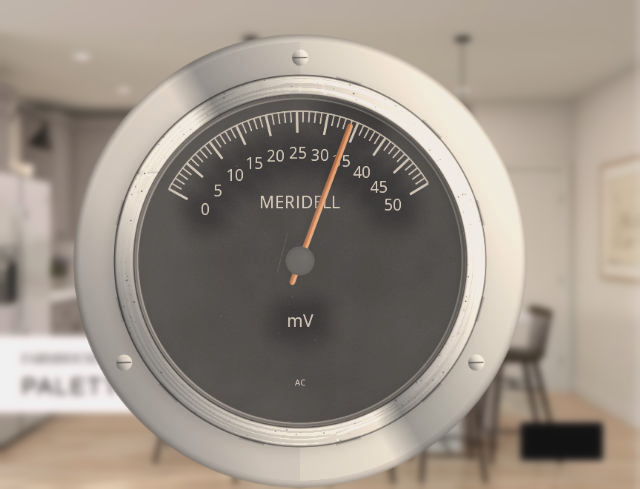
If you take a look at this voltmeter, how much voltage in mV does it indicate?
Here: 34 mV
